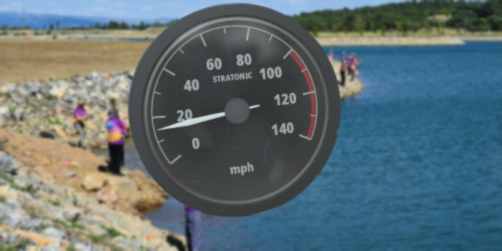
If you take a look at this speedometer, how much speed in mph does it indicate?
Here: 15 mph
